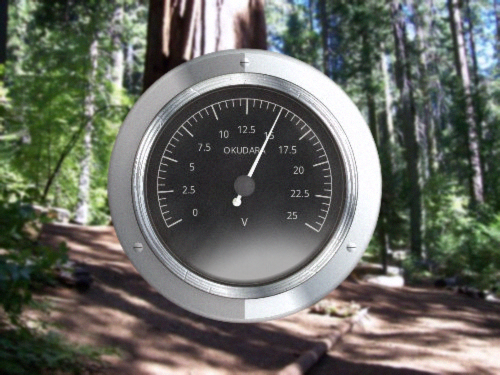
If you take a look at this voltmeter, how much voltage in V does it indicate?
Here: 15 V
